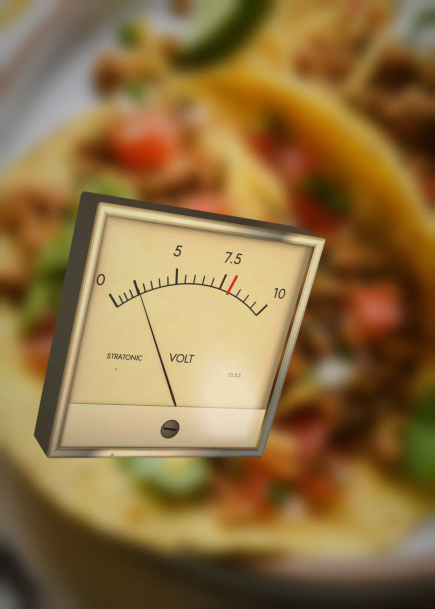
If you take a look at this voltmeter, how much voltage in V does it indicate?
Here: 2.5 V
